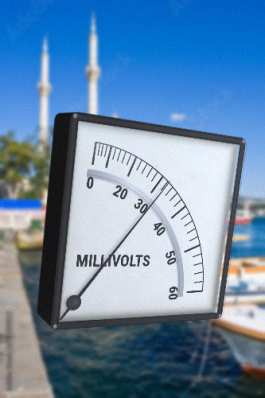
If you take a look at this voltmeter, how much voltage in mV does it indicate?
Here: 32 mV
